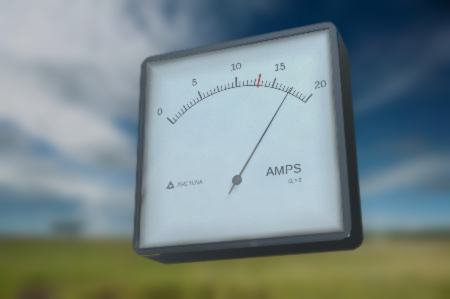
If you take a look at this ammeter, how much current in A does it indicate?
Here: 17.5 A
